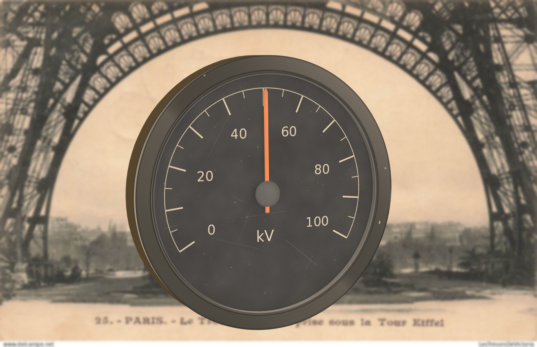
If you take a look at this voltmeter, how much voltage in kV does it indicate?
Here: 50 kV
